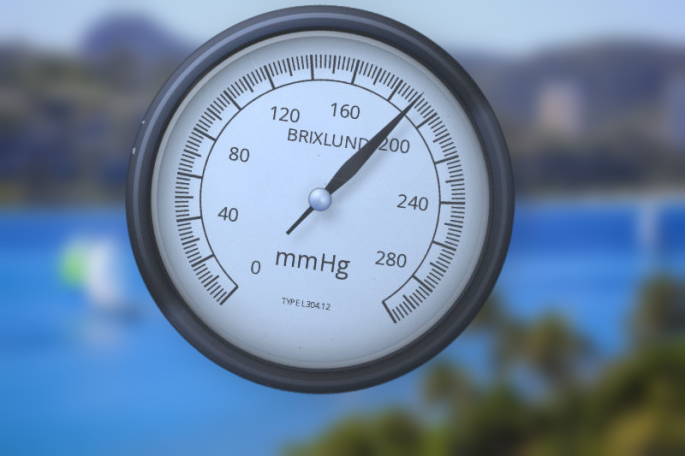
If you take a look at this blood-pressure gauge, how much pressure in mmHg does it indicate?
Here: 190 mmHg
